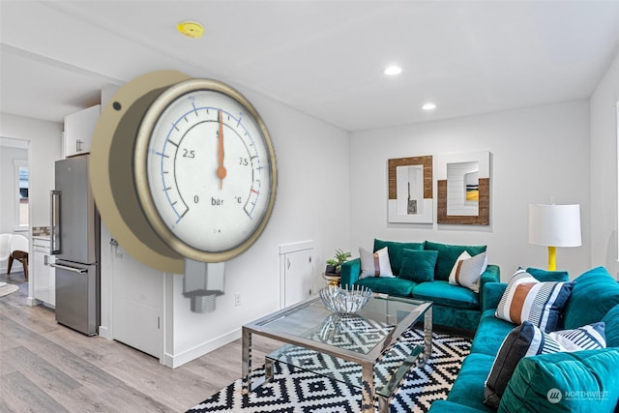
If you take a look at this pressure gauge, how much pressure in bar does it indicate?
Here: 5 bar
